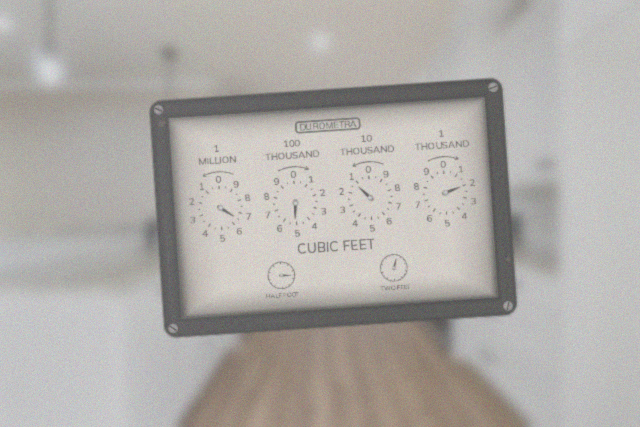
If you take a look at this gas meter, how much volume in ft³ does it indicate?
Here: 651200 ft³
